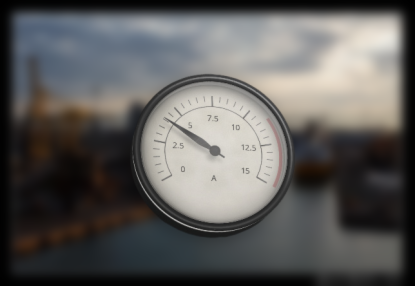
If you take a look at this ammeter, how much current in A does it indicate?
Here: 4 A
